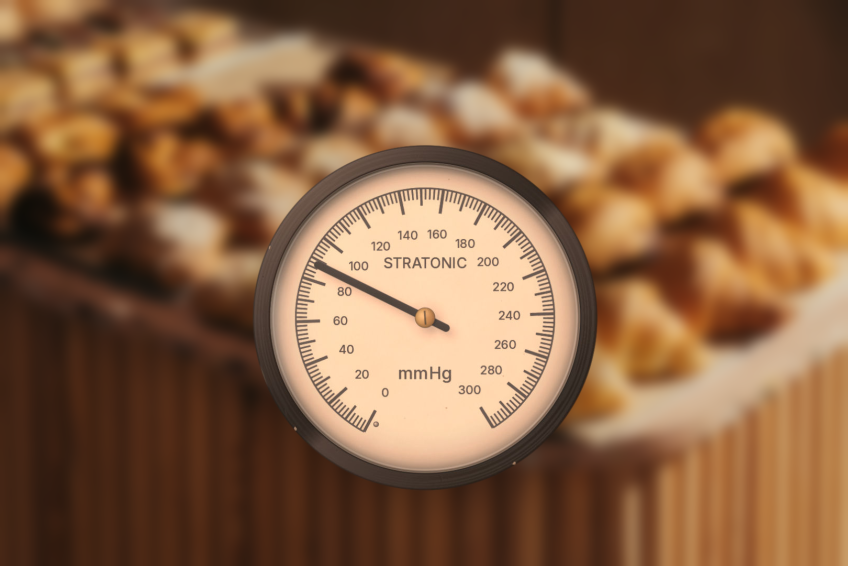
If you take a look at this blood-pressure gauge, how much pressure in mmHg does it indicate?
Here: 88 mmHg
